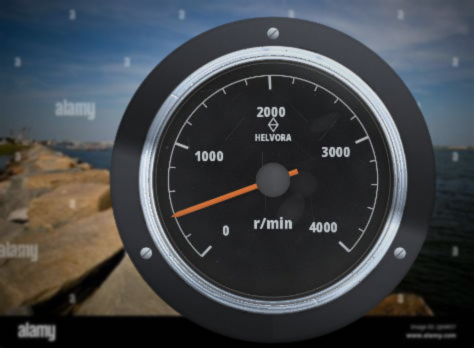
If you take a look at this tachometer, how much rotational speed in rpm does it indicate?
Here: 400 rpm
